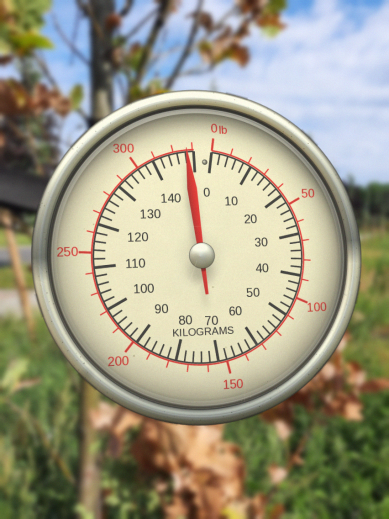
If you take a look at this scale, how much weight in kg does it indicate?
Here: 148 kg
